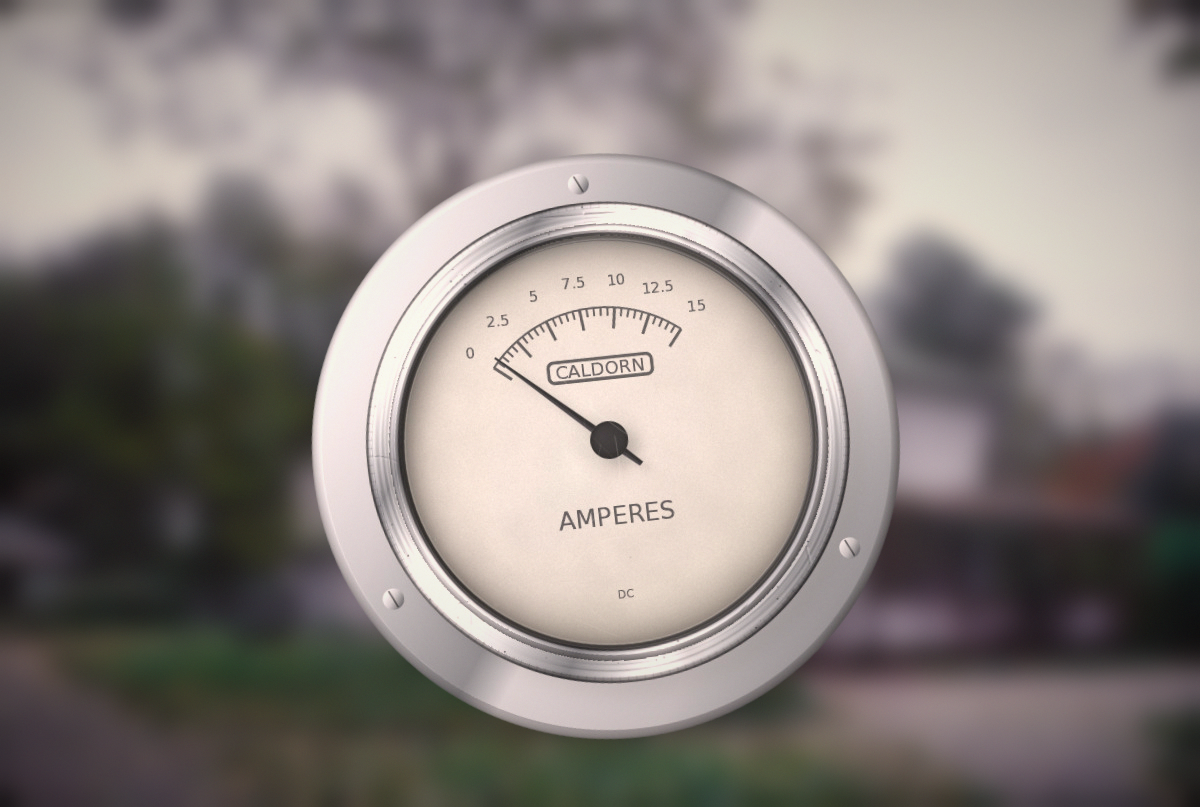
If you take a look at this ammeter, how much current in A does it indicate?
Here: 0.5 A
